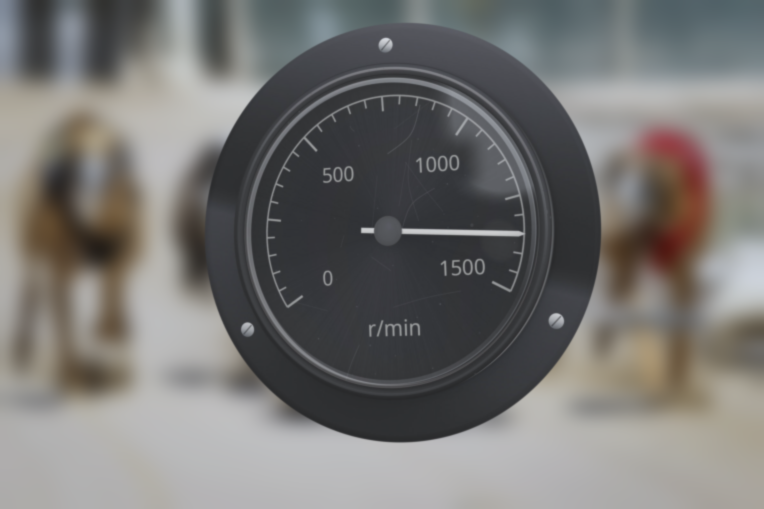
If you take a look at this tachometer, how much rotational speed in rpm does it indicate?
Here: 1350 rpm
